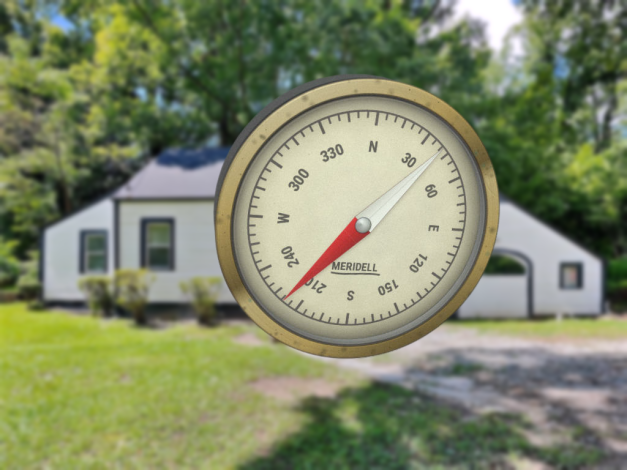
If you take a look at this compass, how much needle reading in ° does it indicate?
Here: 220 °
